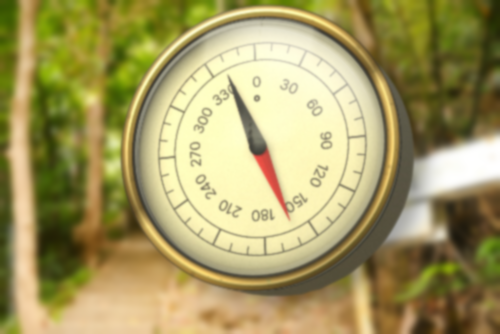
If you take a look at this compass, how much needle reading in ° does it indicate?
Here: 160 °
